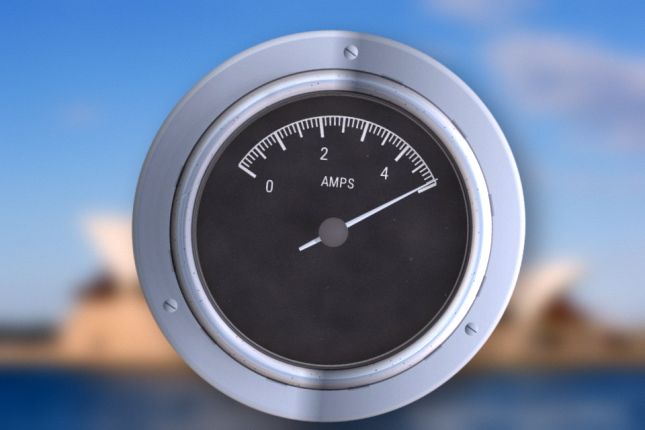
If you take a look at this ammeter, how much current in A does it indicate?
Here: 4.9 A
